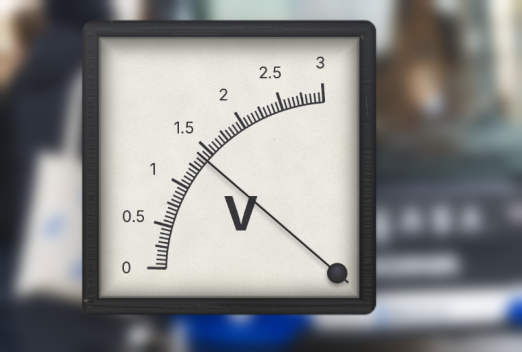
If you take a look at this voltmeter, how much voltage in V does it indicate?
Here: 1.4 V
